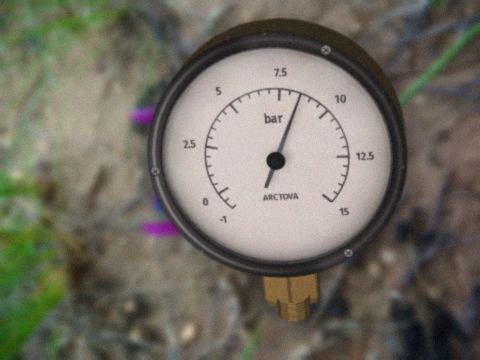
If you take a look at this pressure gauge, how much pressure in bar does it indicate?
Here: 8.5 bar
